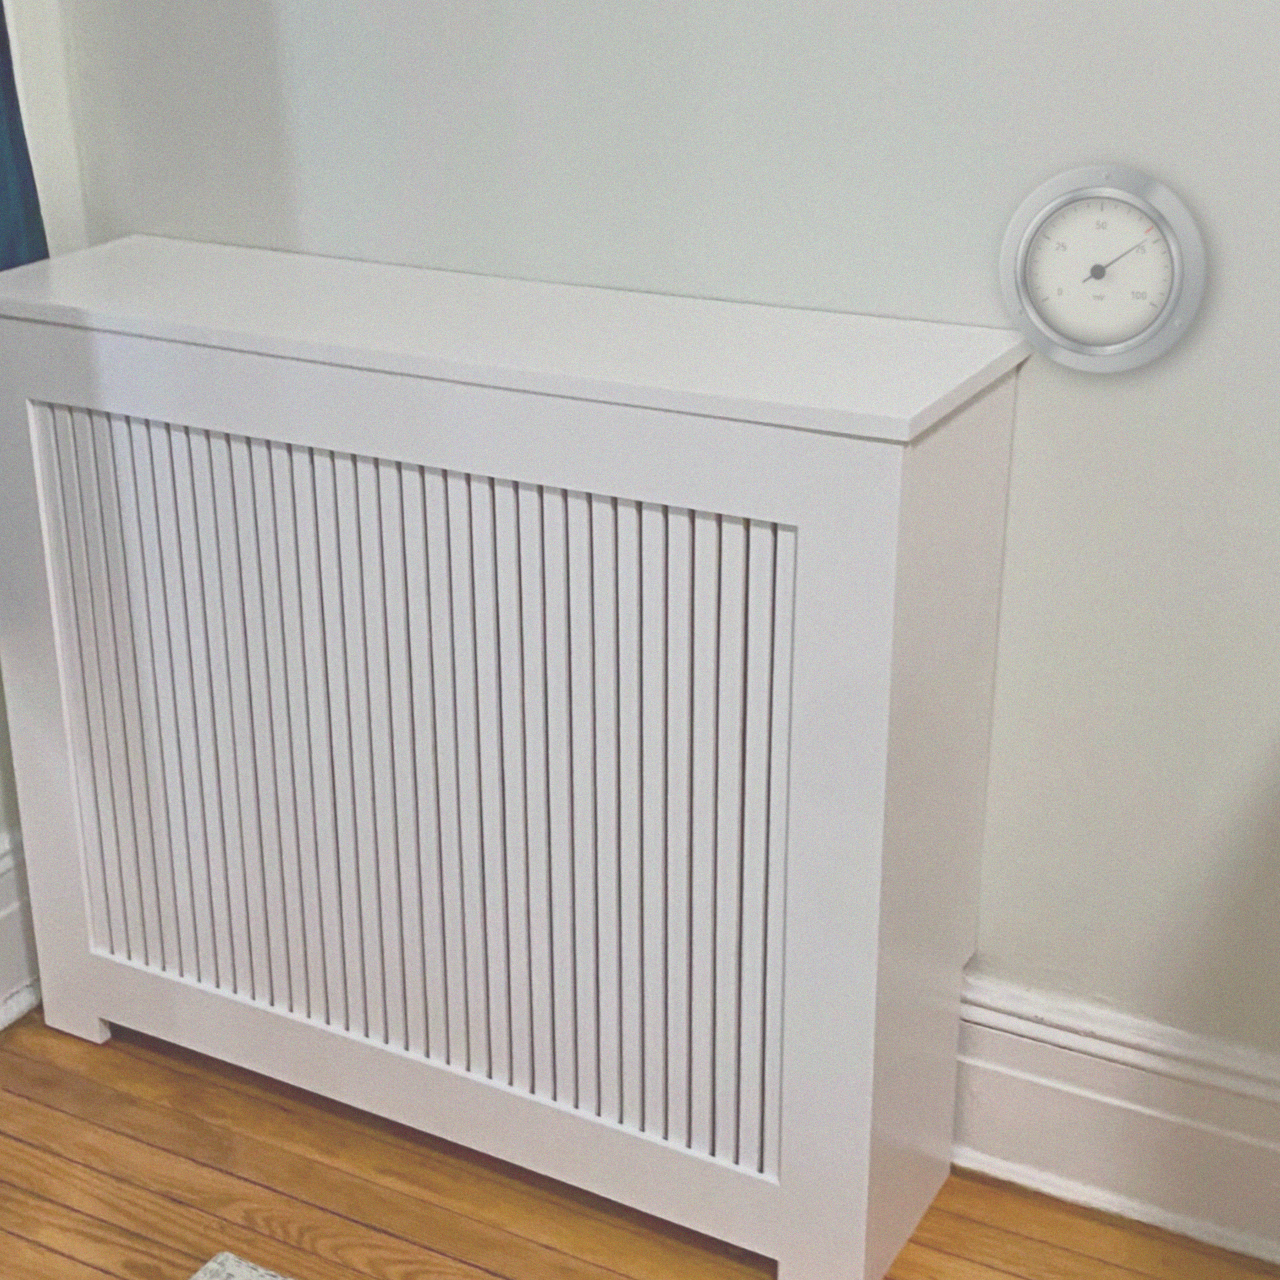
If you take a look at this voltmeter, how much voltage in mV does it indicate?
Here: 72.5 mV
